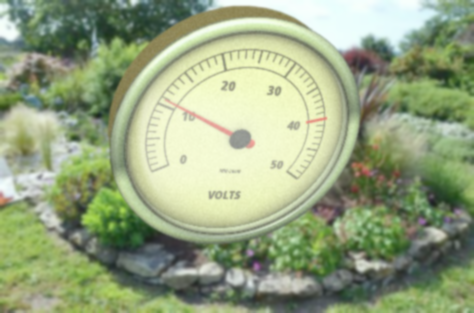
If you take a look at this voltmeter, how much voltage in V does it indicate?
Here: 11 V
